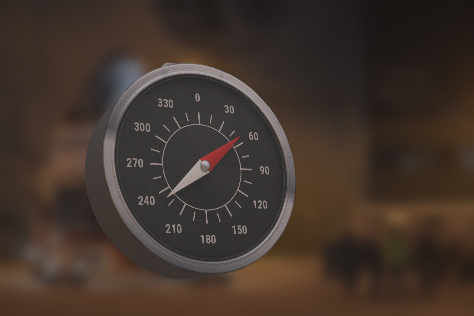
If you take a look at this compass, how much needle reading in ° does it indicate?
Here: 52.5 °
